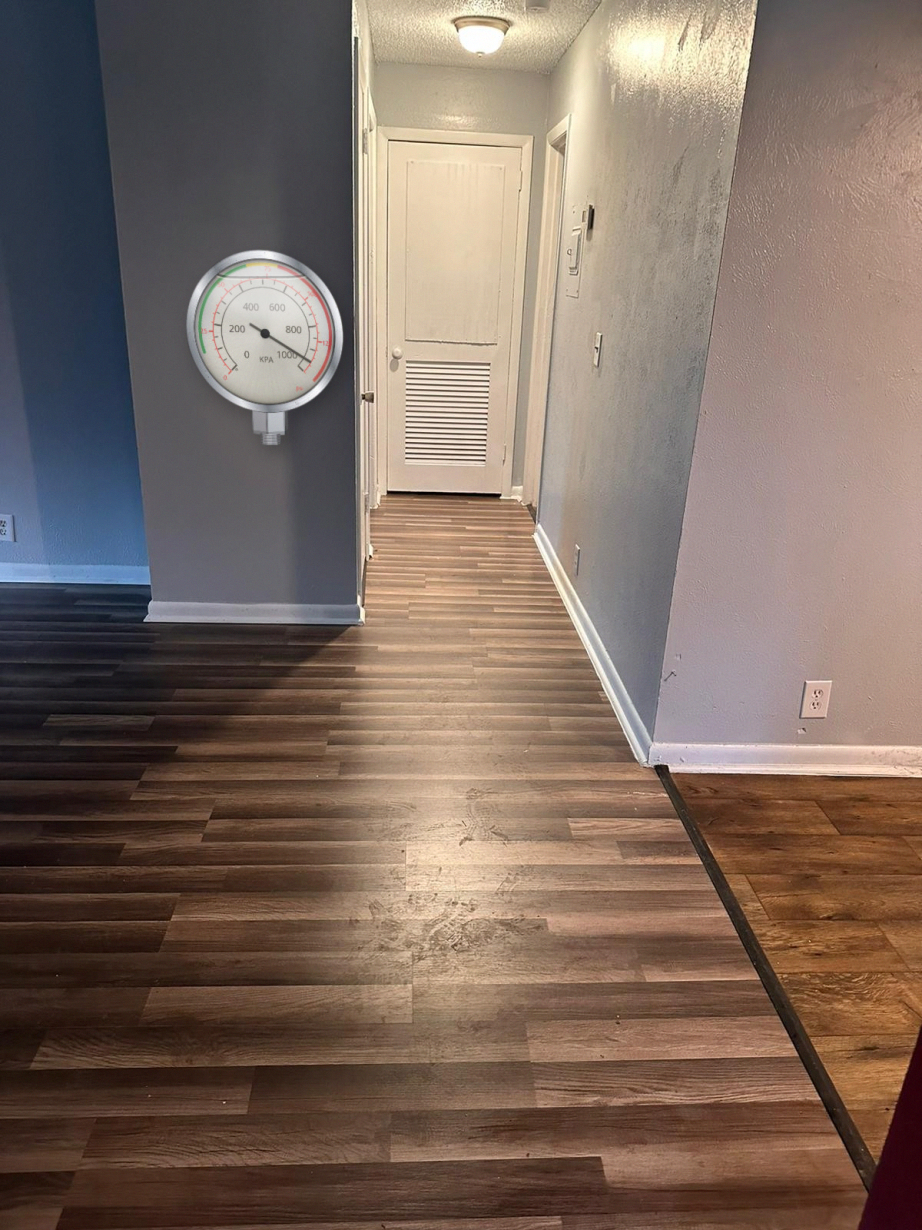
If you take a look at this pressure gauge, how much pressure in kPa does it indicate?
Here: 950 kPa
